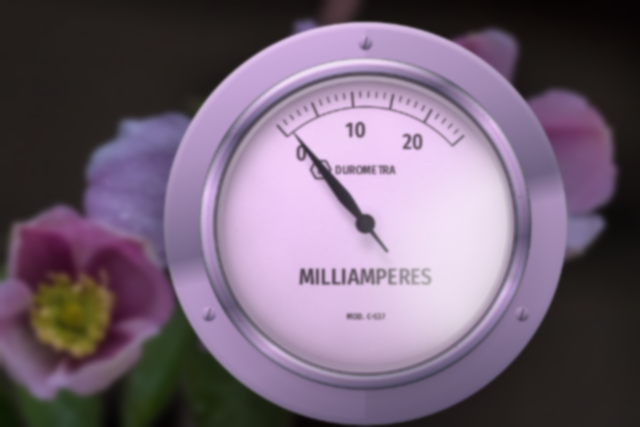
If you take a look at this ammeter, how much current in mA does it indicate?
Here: 1 mA
